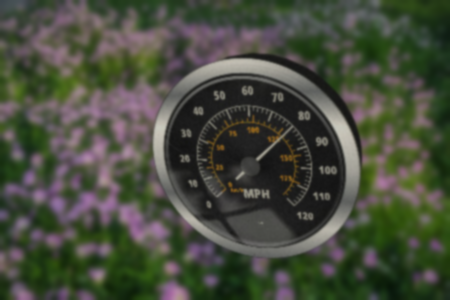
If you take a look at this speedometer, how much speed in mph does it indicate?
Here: 80 mph
